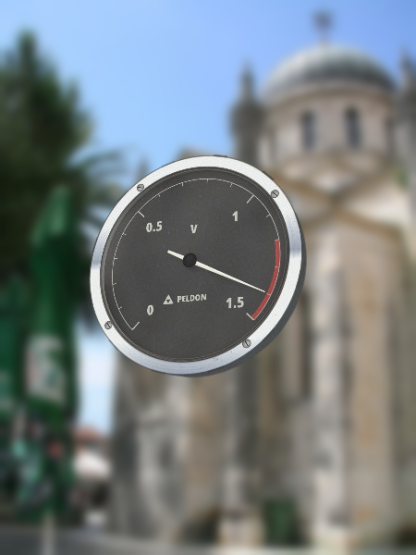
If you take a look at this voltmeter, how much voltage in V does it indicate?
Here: 1.4 V
